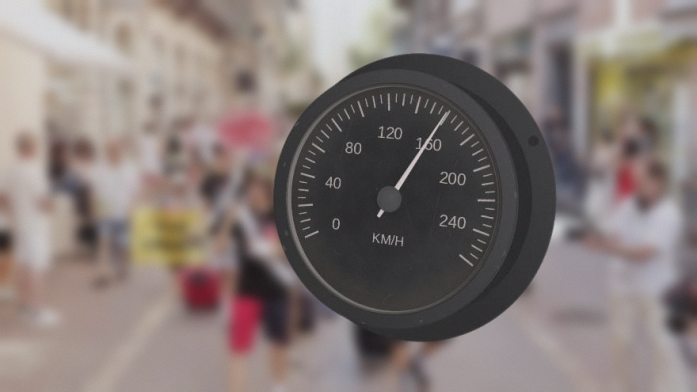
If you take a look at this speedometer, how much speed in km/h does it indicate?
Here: 160 km/h
